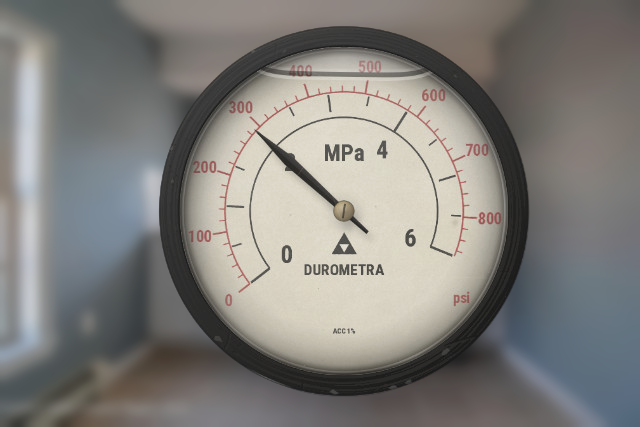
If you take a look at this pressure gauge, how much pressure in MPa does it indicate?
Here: 2 MPa
